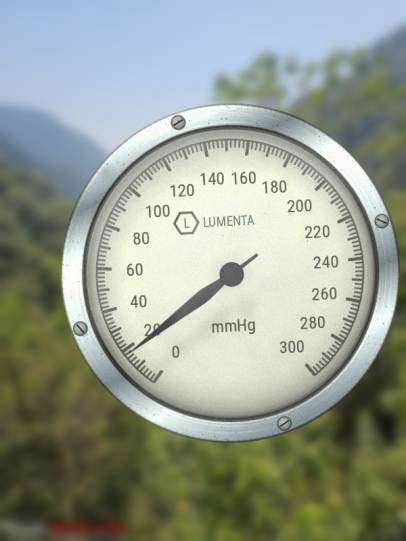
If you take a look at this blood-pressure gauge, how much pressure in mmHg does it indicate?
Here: 18 mmHg
